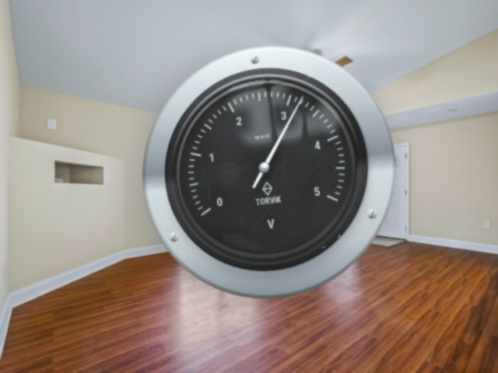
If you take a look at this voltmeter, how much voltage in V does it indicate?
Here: 3.2 V
